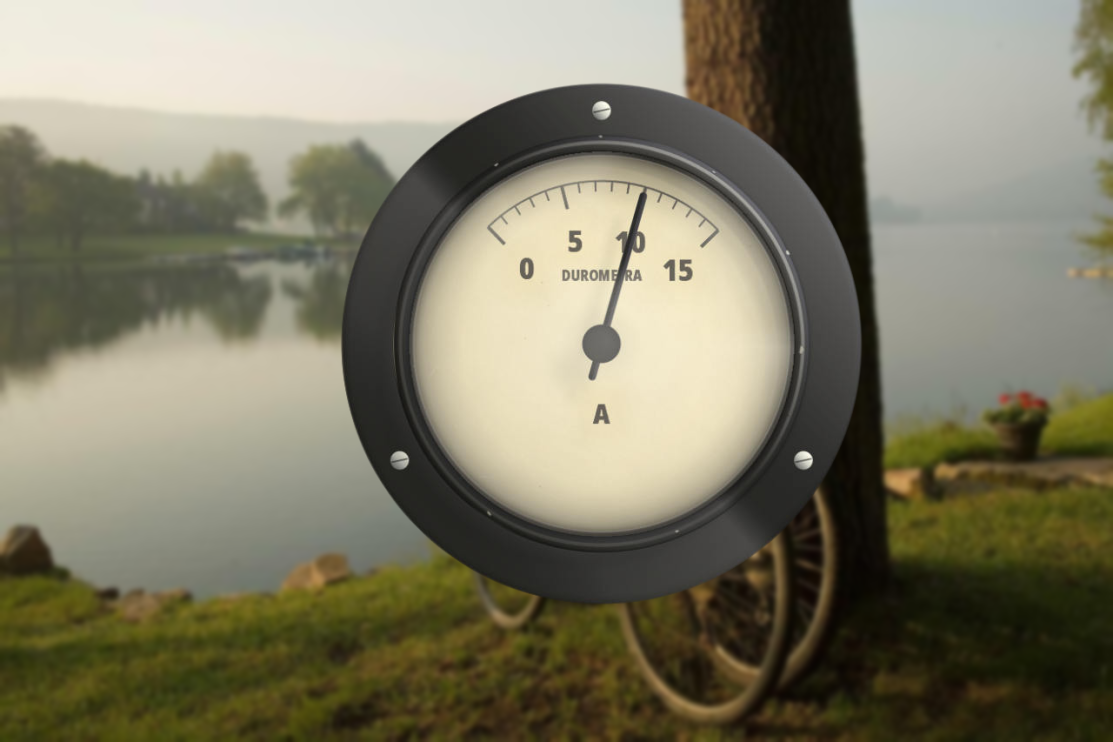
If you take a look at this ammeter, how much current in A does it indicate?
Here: 10 A
